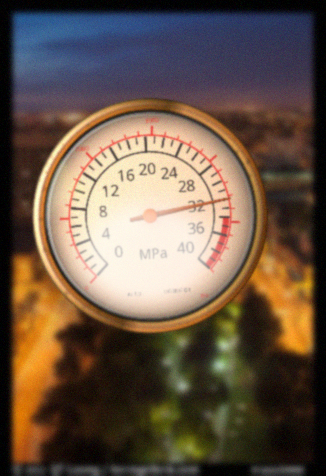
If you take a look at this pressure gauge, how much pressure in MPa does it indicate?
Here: 32 MPa
